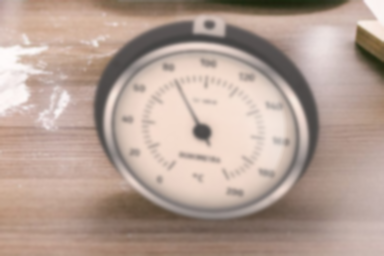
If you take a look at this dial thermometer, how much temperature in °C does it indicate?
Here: 80 °C
